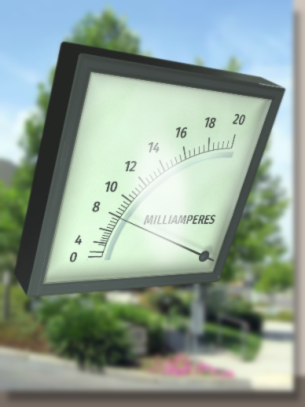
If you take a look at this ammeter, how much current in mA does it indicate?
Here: 8 mA
